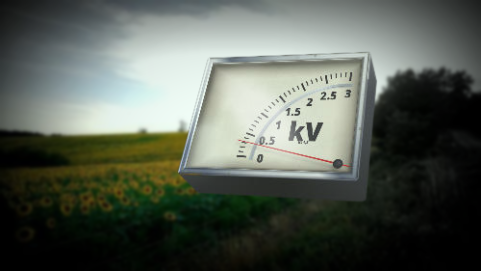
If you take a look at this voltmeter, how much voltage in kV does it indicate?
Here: 0.3 kV
